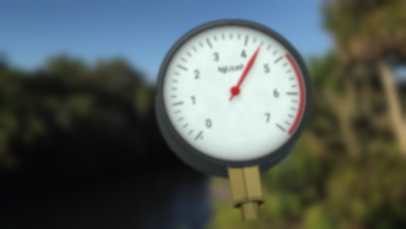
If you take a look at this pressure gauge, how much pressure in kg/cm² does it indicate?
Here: 4.4 kg/cm²
